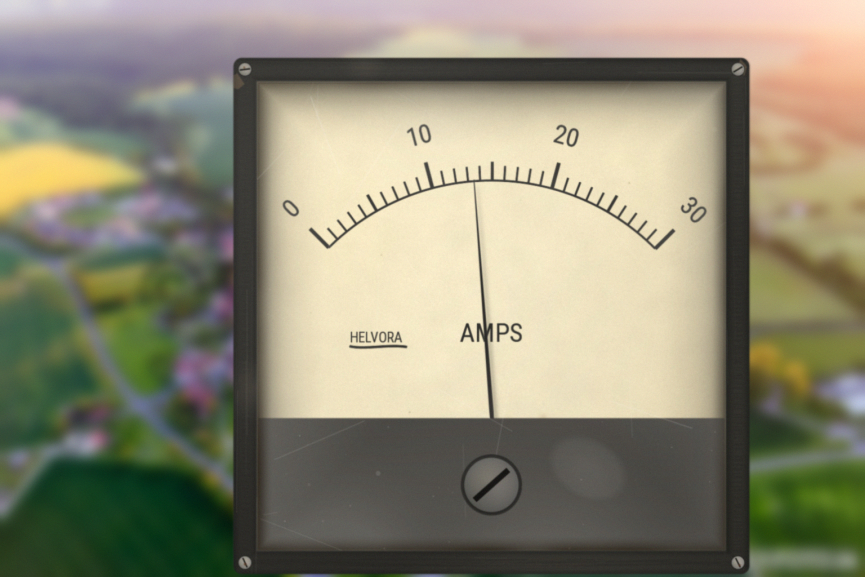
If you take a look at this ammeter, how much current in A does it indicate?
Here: 13.5 A
